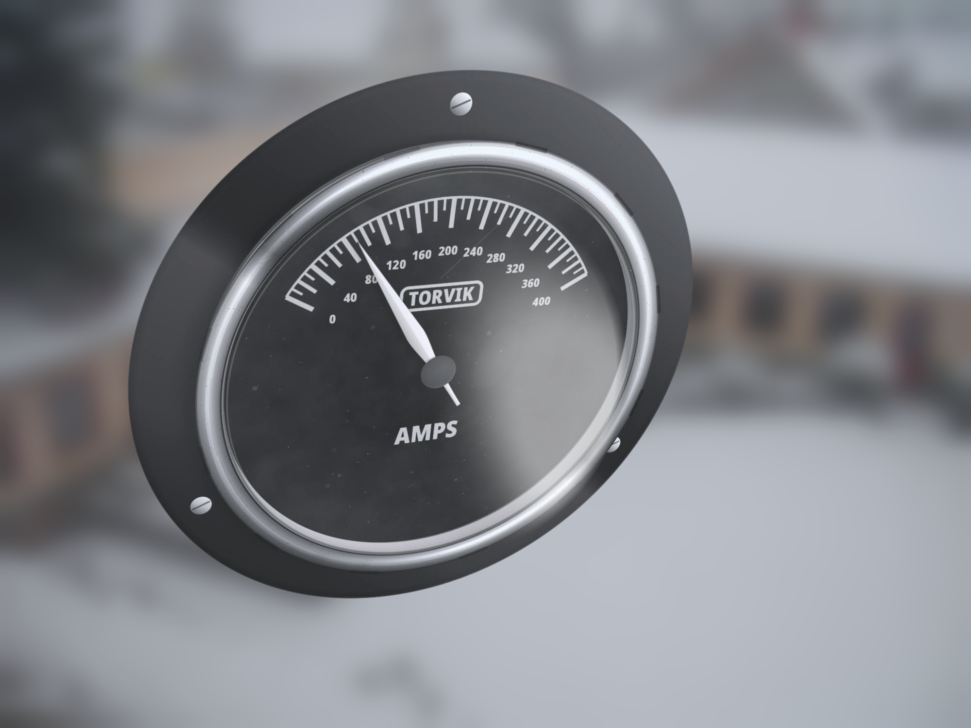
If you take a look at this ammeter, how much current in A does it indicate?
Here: 90 A
